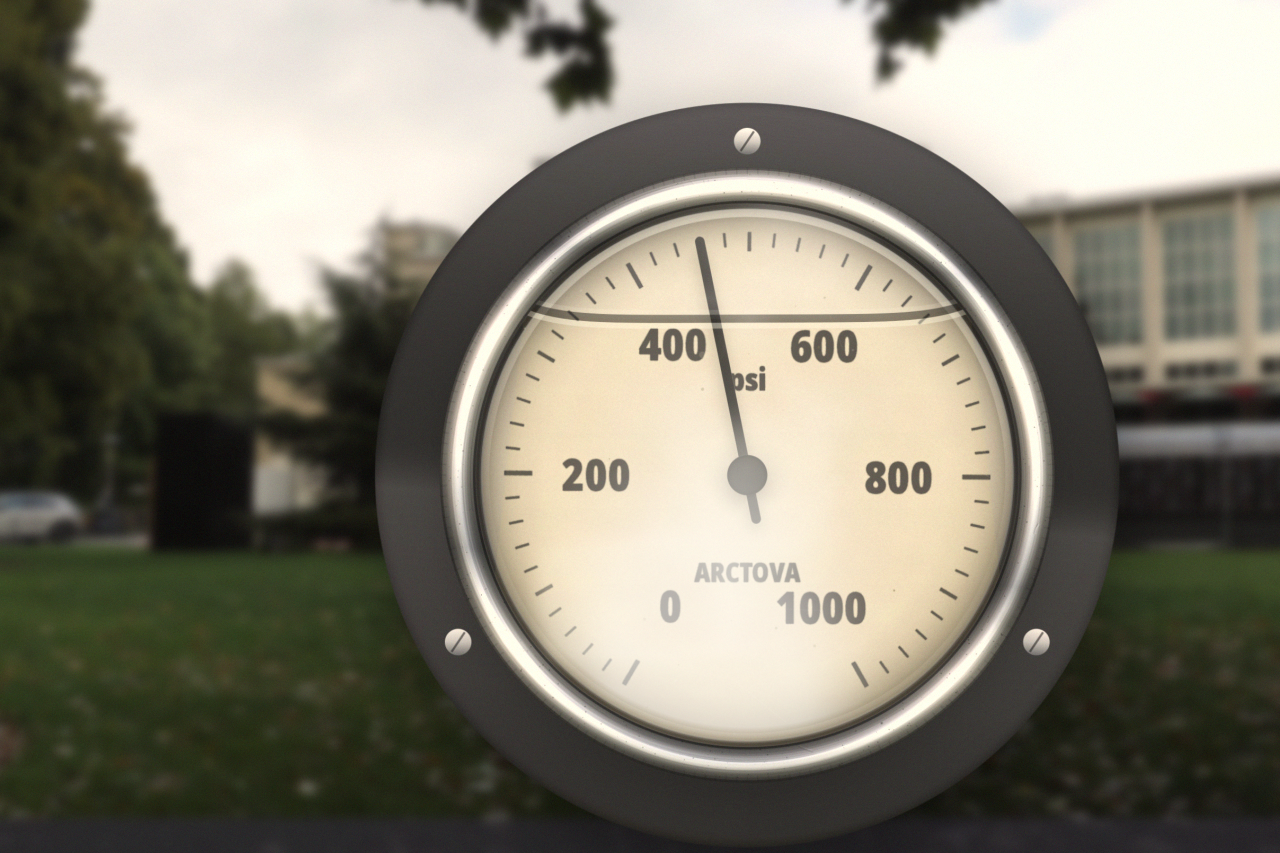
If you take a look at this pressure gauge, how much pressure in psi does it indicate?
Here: 460 psi
